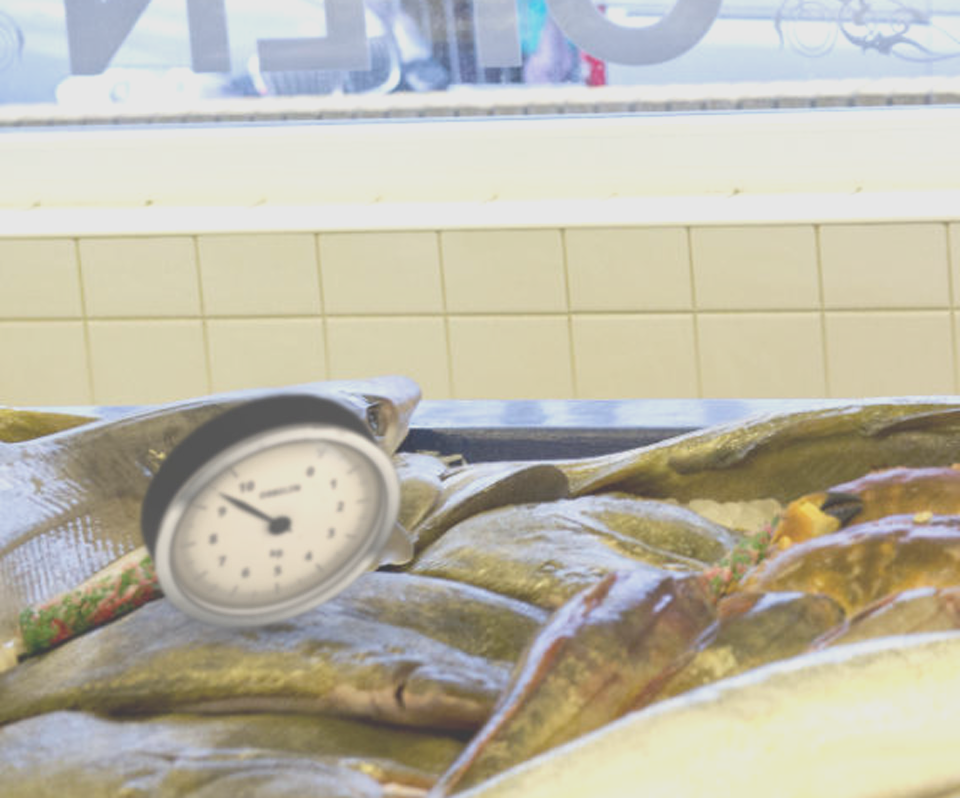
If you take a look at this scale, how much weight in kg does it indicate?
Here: 9.5 kg
